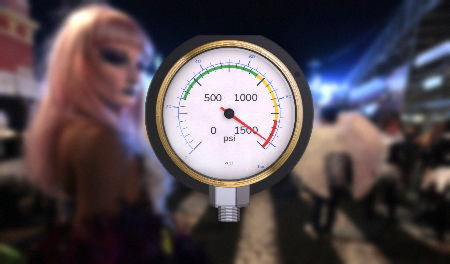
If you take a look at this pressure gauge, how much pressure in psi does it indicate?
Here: 1450 psi
